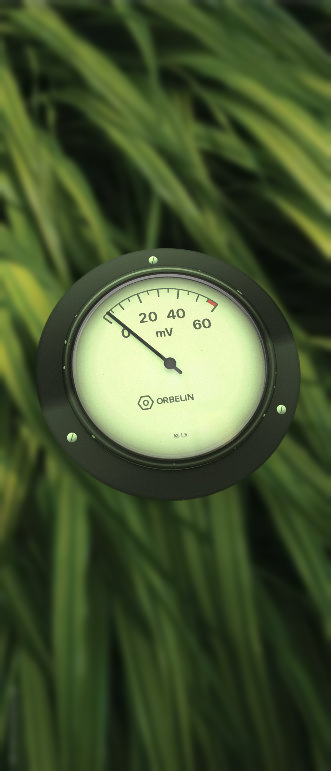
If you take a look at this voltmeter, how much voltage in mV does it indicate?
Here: 2.5 mV
